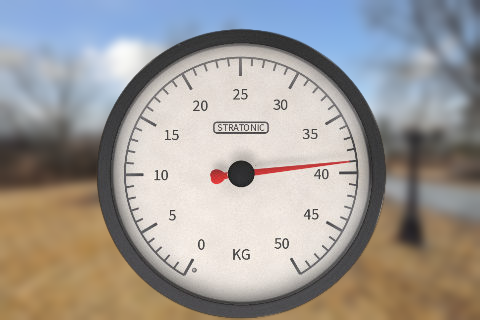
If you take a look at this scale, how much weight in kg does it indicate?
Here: 39 kg
